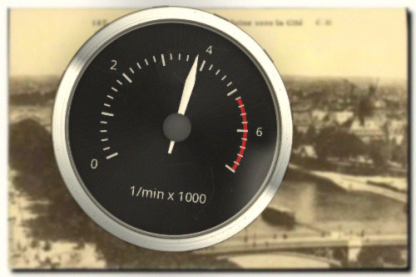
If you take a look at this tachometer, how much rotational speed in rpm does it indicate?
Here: 3800 rpm
